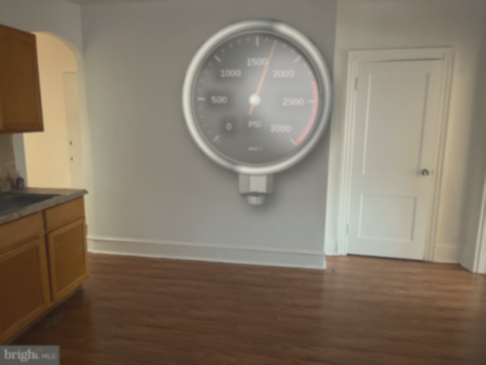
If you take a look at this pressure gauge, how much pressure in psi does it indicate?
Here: 1700 psi
